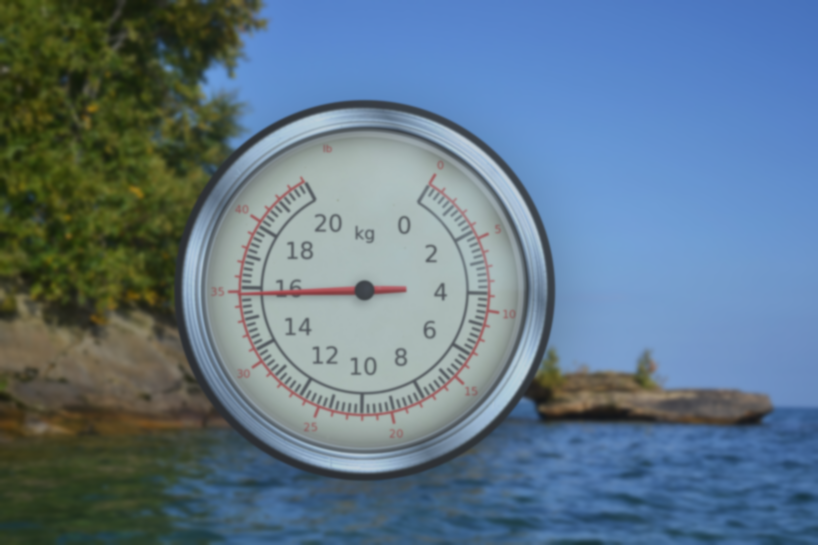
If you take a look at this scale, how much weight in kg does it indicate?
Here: 15.8 kg
